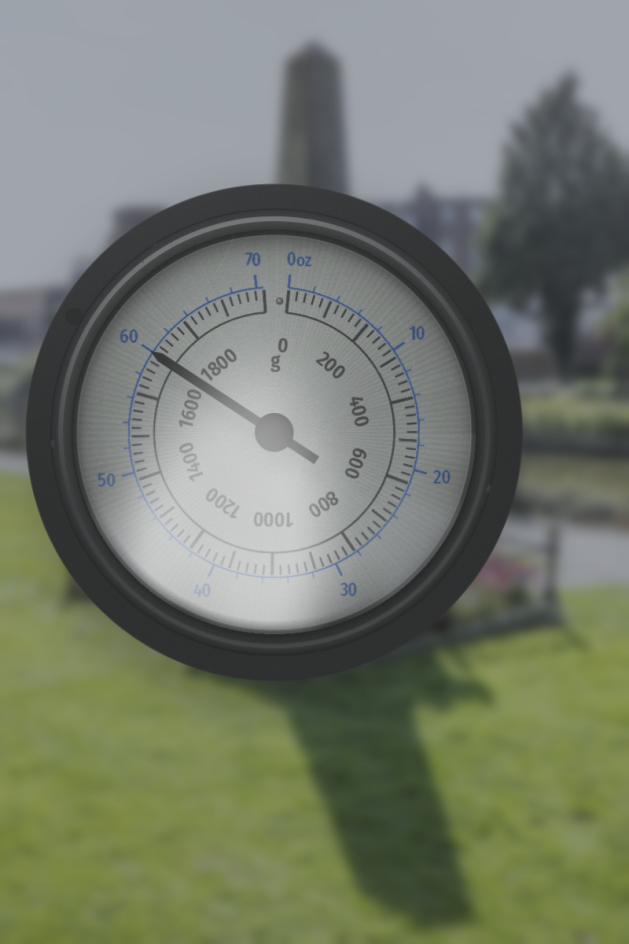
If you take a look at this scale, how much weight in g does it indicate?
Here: 1700 g
